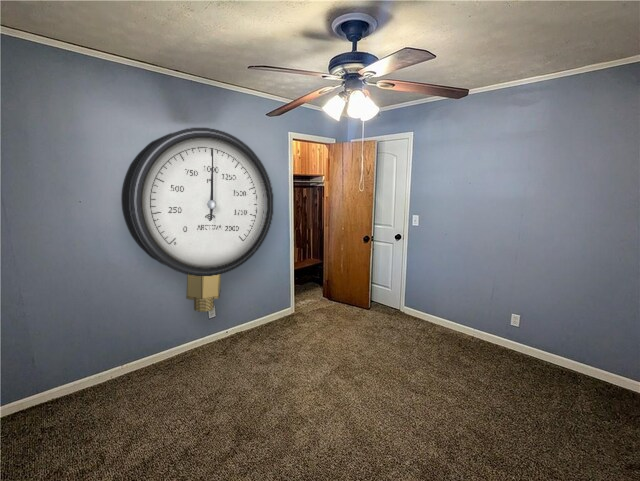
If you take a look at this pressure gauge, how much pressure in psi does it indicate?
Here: 1000 psi
